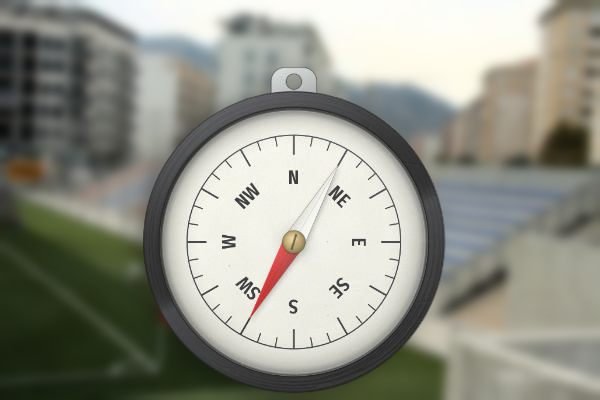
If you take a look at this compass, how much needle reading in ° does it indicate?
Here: 210 °
